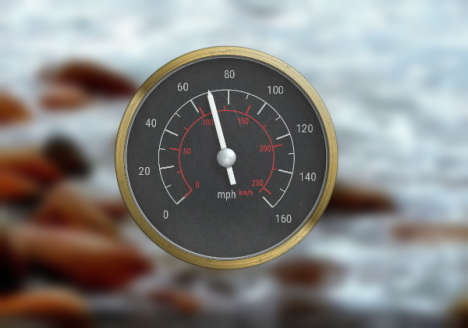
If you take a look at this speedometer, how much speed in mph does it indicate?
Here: 70 mph
